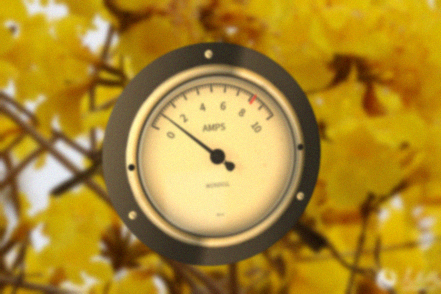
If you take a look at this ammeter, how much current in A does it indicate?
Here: 1 A
